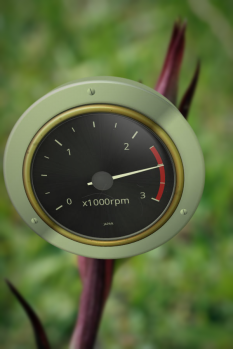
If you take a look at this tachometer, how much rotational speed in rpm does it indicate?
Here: 2500 rpm
